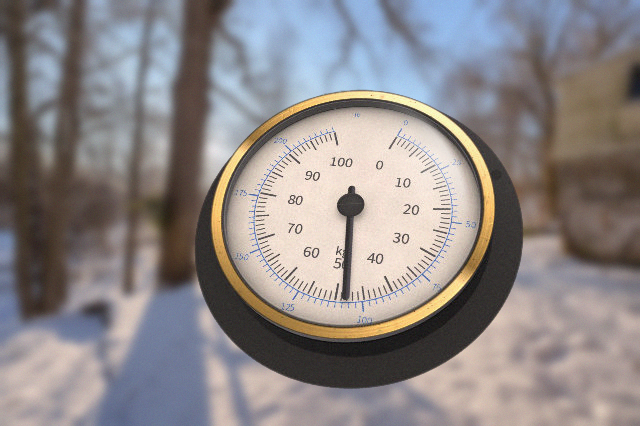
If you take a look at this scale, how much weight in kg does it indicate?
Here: 48 kg
